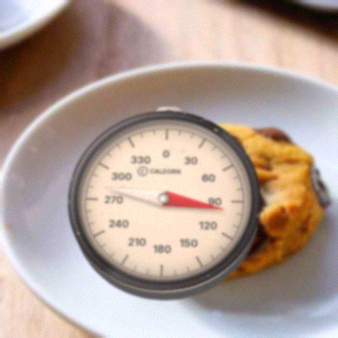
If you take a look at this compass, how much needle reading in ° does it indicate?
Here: 100 °
